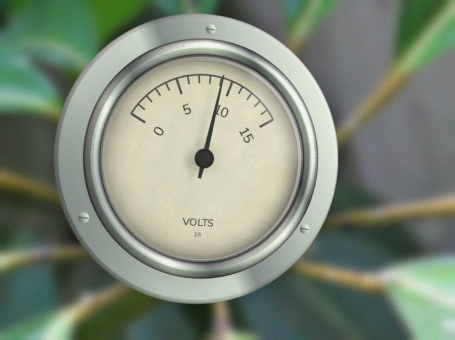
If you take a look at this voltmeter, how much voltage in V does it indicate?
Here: 9 V
